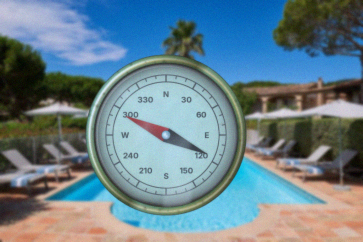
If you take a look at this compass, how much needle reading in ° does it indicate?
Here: 295 °
